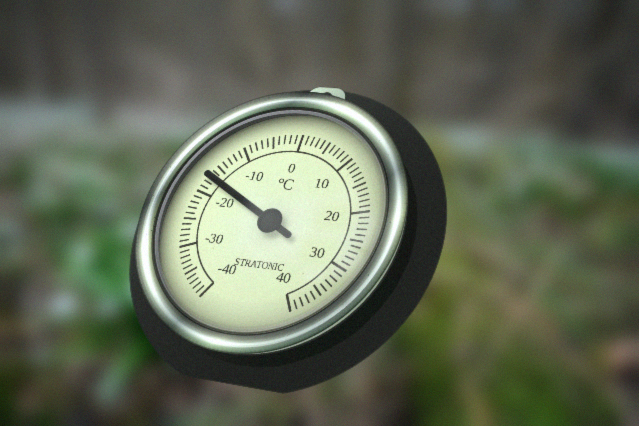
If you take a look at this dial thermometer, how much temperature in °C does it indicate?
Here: -17 °C
